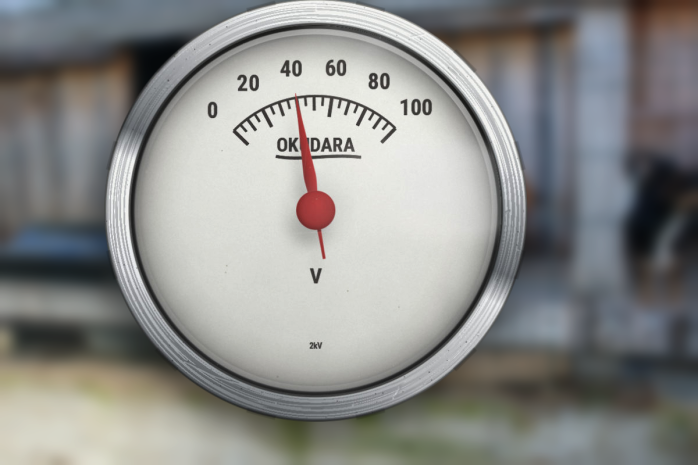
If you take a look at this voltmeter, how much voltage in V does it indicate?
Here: 40 V
